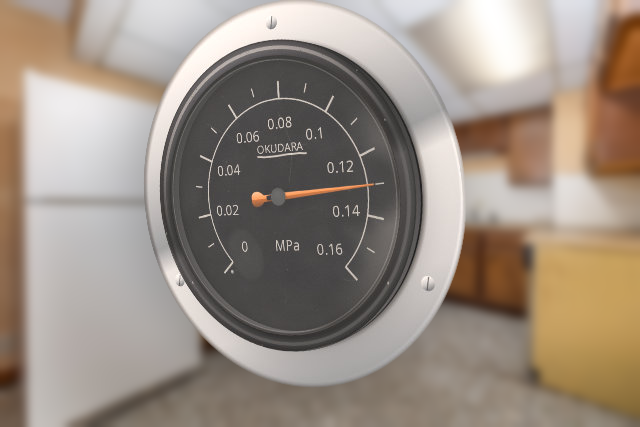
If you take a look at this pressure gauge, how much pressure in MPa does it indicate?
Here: 0.13 MPa
